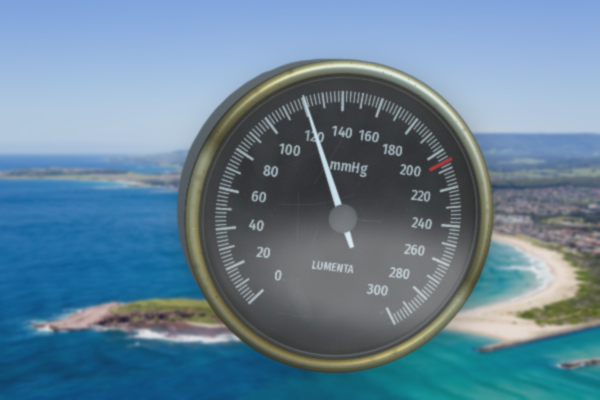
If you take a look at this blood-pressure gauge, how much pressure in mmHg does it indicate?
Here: 120 mmHg
